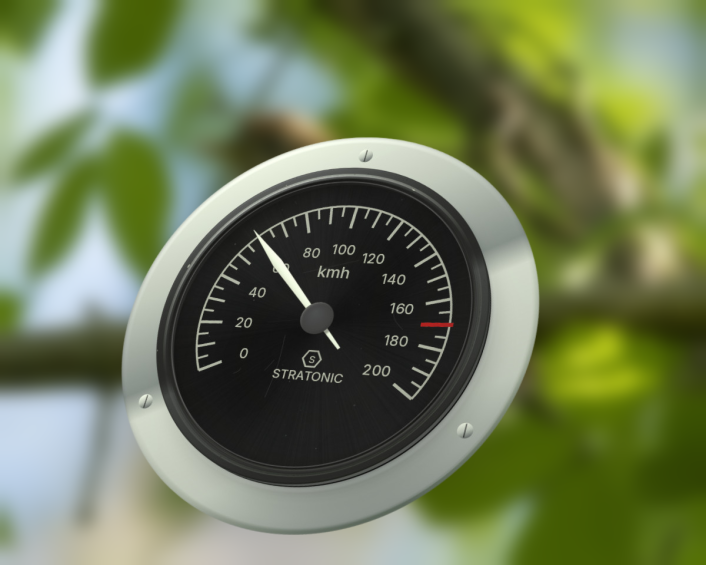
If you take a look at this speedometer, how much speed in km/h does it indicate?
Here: 60 km/h
